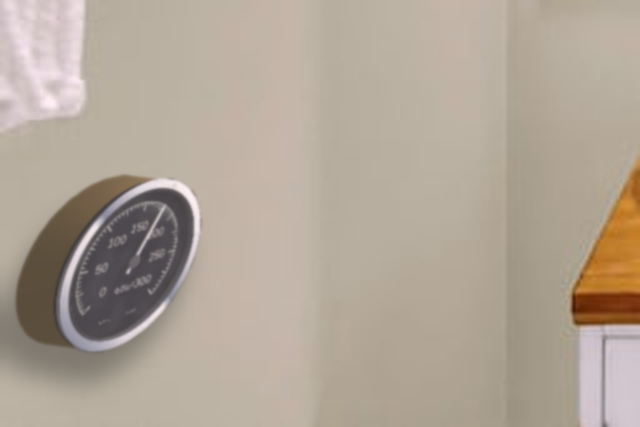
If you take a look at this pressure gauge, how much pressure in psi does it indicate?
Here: 175 psi
